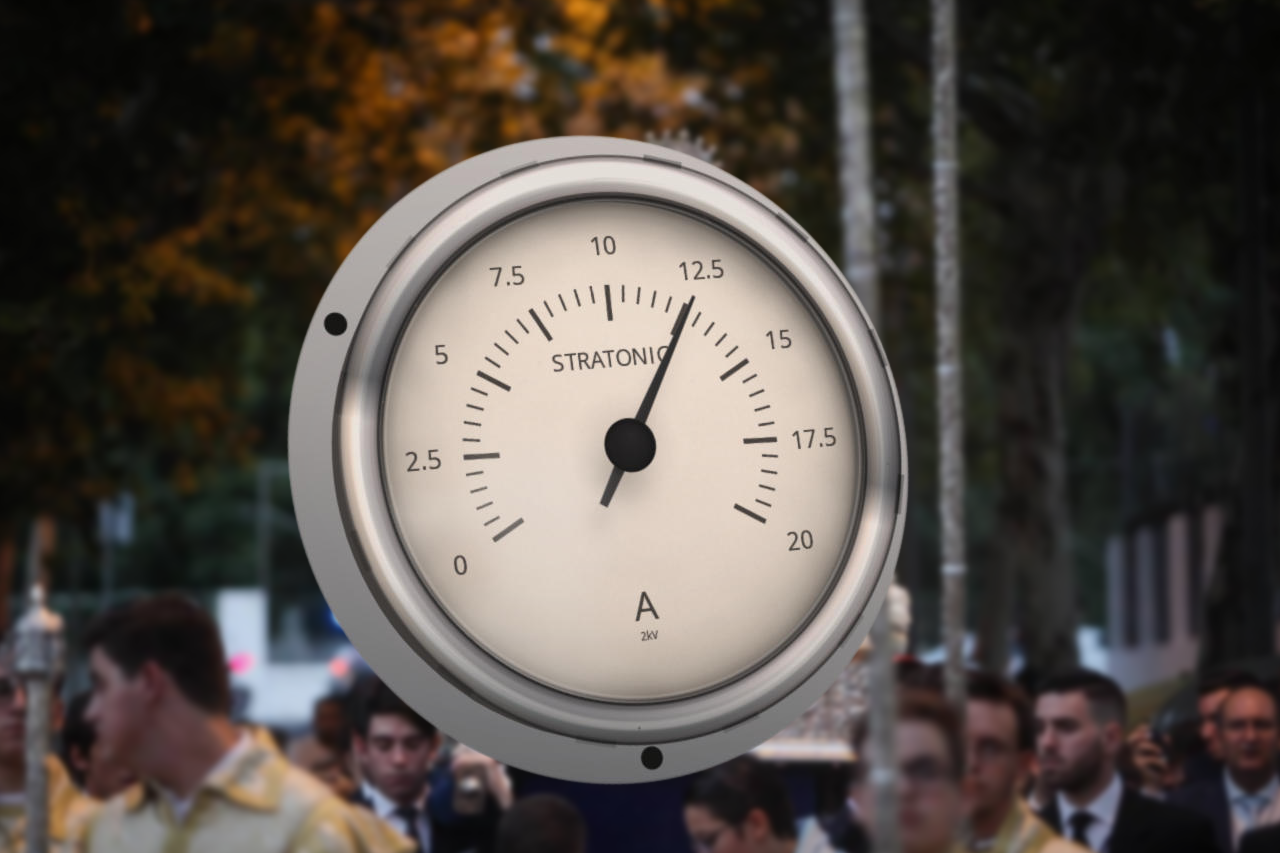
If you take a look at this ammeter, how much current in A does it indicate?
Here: 12.5 A
